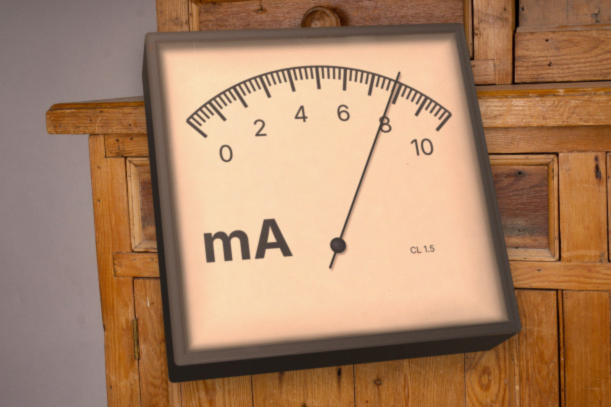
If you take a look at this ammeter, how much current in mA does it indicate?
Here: 7.8 mA
